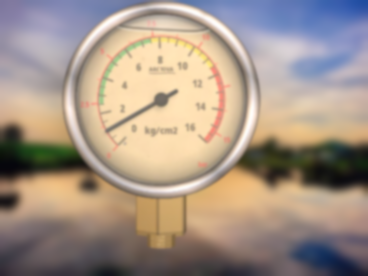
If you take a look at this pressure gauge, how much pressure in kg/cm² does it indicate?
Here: 1 kg/cm²
